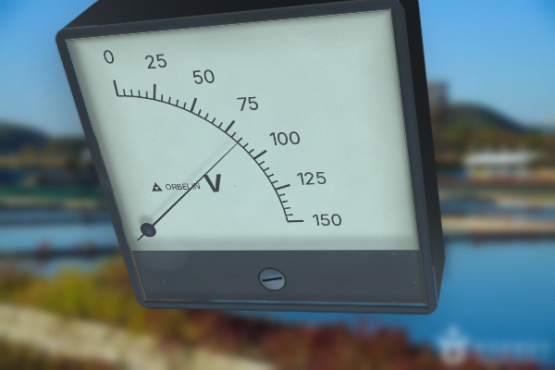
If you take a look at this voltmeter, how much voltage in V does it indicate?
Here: 85 V
